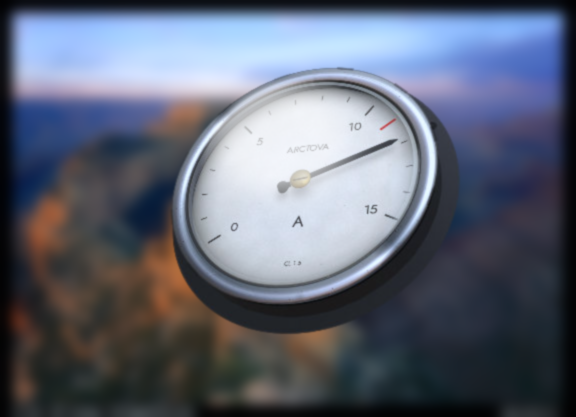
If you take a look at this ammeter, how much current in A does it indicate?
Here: 12 A
